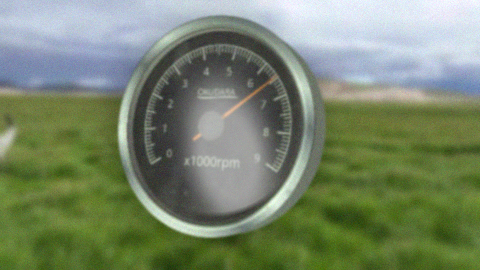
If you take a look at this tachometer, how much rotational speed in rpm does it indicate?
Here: 6500 rpm
